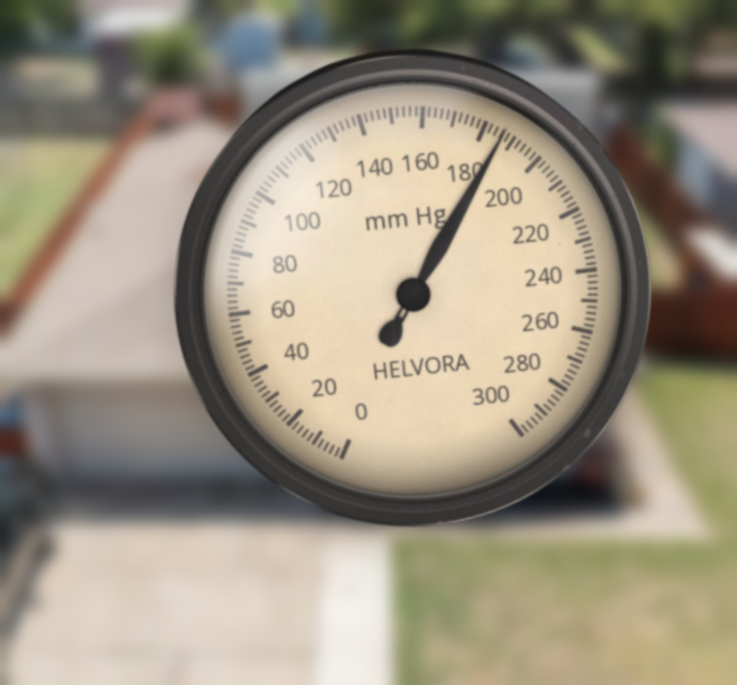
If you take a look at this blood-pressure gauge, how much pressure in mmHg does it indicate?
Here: 186 mmHg
